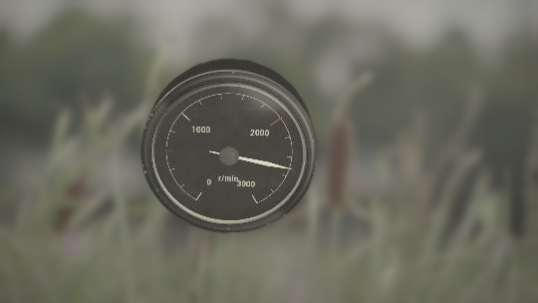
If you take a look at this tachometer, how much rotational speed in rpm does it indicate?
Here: 2500 rpm
